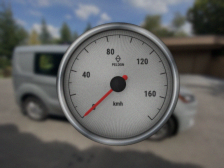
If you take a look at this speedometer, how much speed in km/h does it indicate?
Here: 0 km/h
